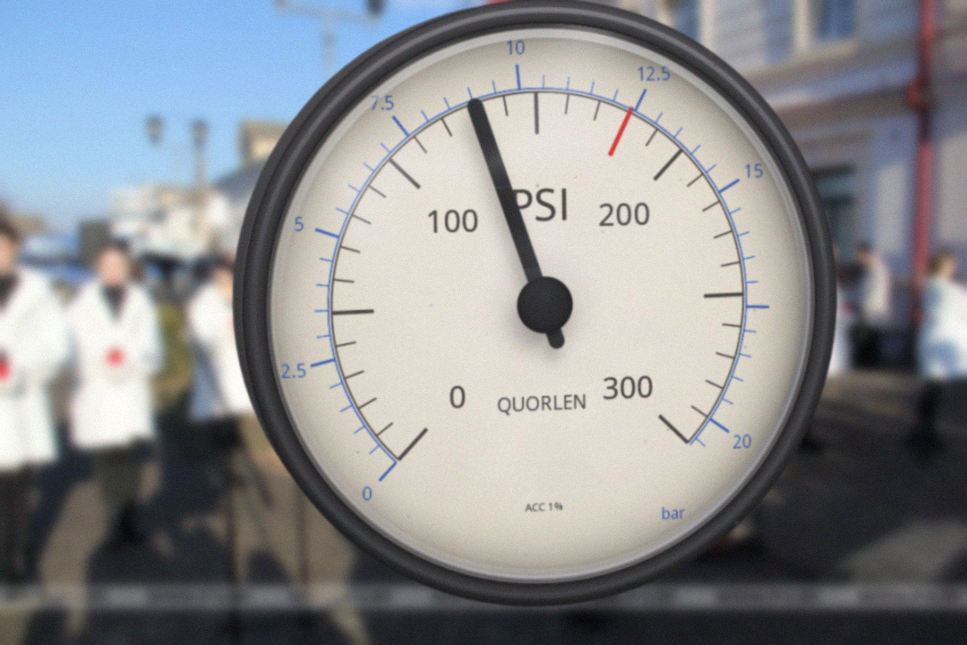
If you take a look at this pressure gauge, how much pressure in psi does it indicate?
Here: 130 psi
